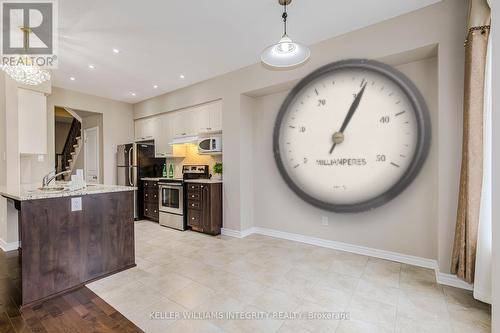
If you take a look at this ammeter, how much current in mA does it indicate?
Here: 31 mA
